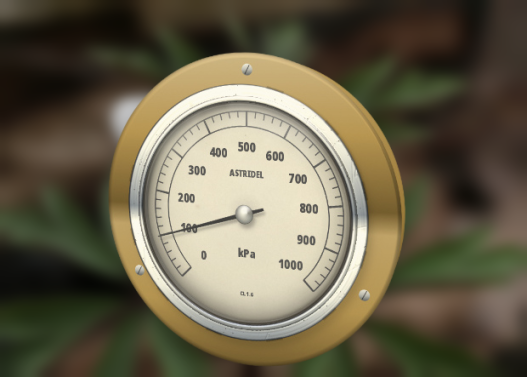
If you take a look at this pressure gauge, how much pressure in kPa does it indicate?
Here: 100 kPa
